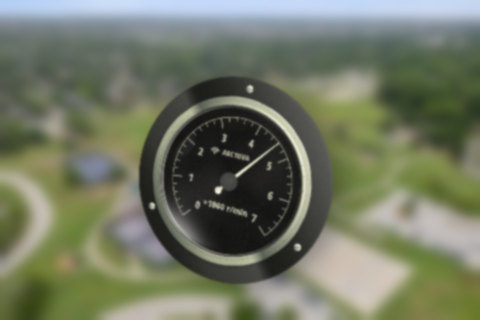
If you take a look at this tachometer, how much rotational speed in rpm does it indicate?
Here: 4600 rpm
